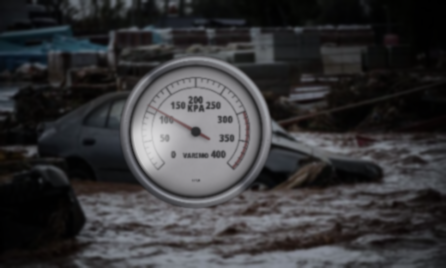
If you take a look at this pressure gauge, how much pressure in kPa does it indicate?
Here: 110 kPa
